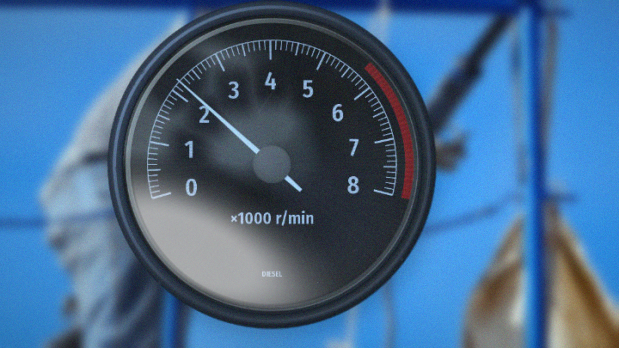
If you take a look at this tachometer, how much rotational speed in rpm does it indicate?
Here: 2200 rpm
